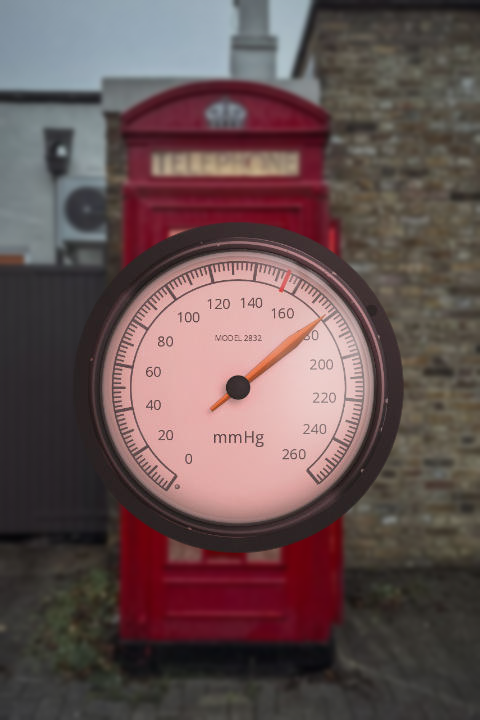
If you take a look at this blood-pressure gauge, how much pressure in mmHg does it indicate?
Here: 178 mmHg
